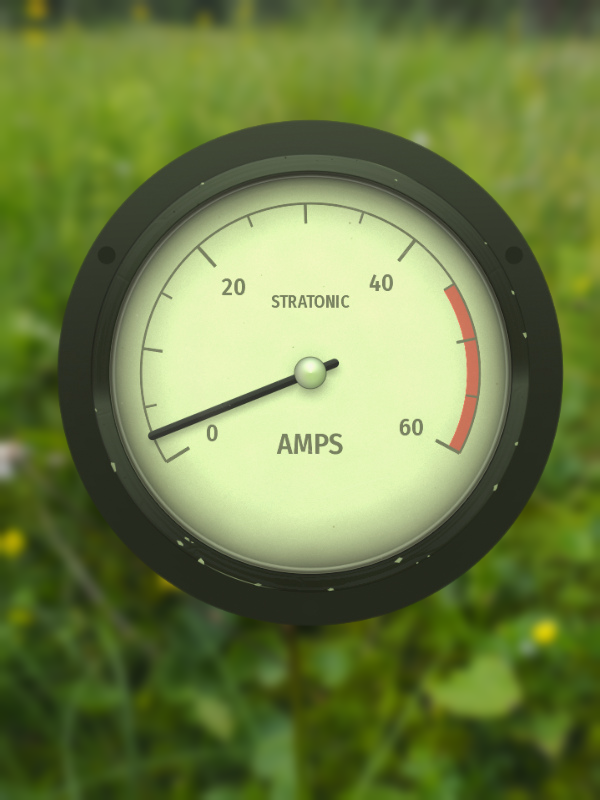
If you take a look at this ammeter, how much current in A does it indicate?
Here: 2.5 A
